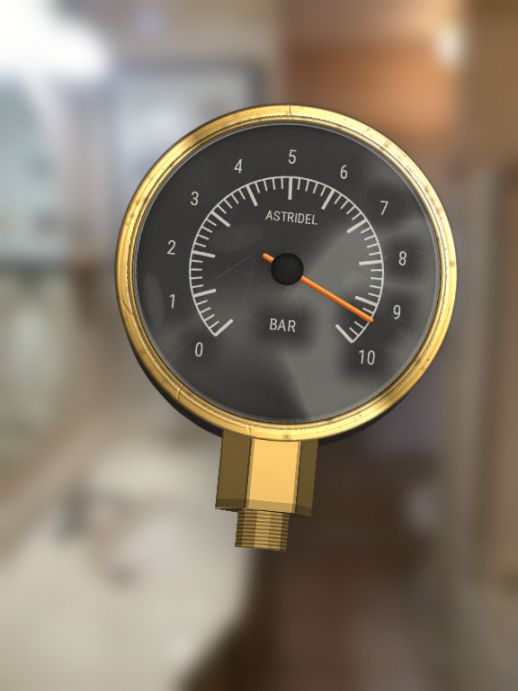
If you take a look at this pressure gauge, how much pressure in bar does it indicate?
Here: 9.4 bar
